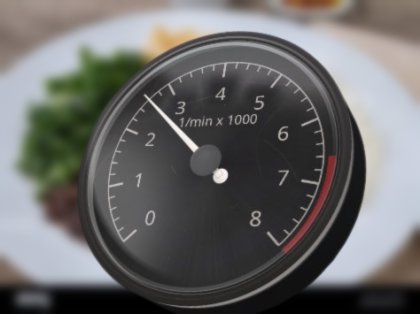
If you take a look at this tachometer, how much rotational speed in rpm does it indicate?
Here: 2600 rpm
